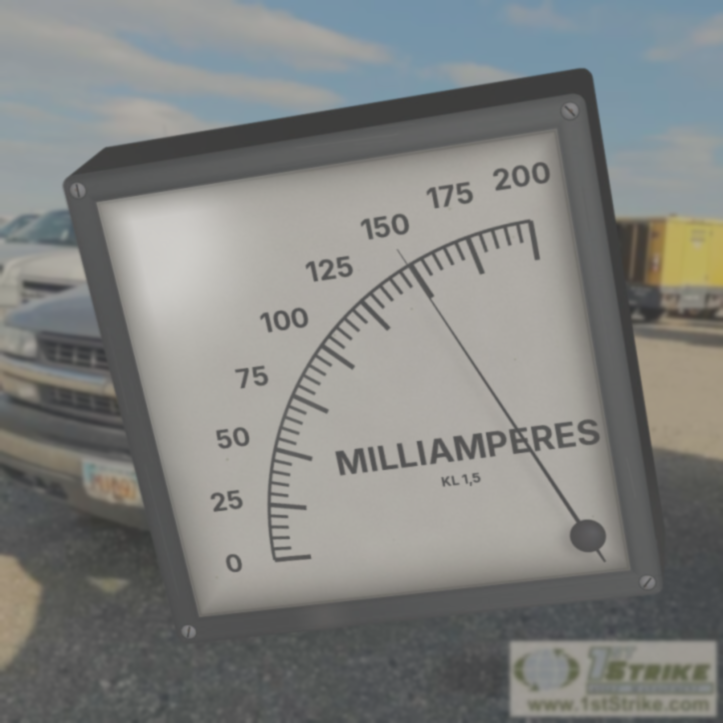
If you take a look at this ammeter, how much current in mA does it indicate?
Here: 150 mA
